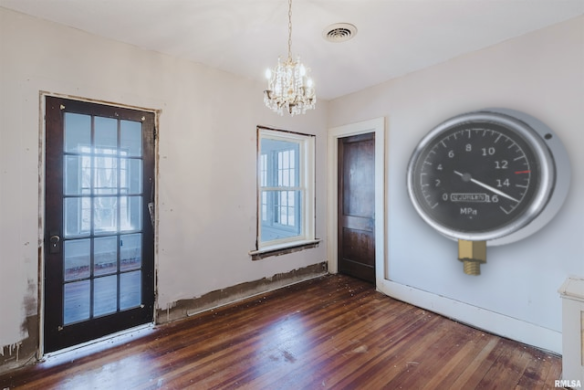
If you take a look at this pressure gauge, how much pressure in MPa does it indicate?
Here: 15 MPa
